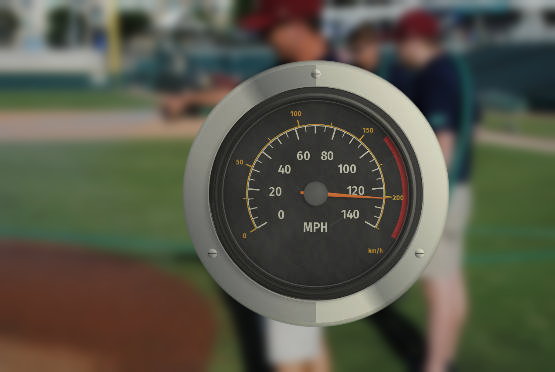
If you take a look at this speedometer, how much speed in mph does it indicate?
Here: 125 mph
